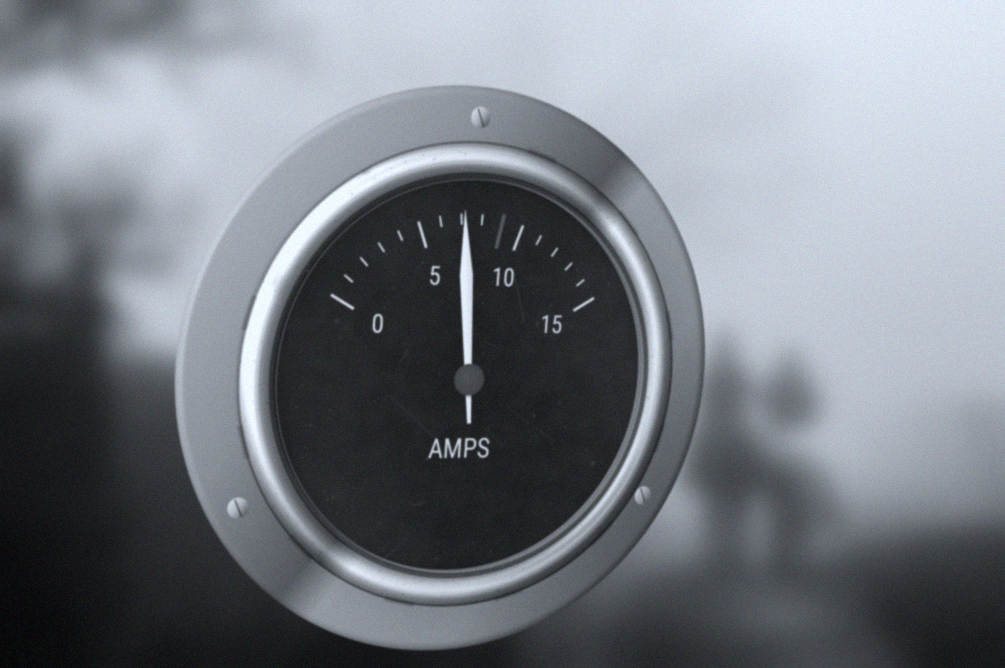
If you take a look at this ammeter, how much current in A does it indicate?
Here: 7 A
